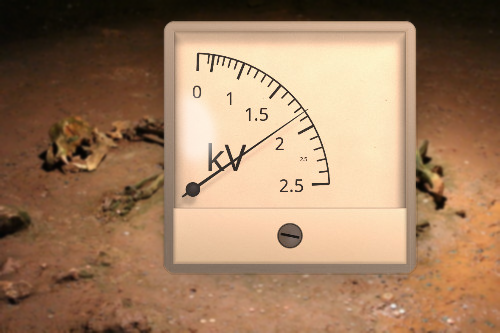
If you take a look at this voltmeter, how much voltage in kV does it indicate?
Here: 1.85 kV
